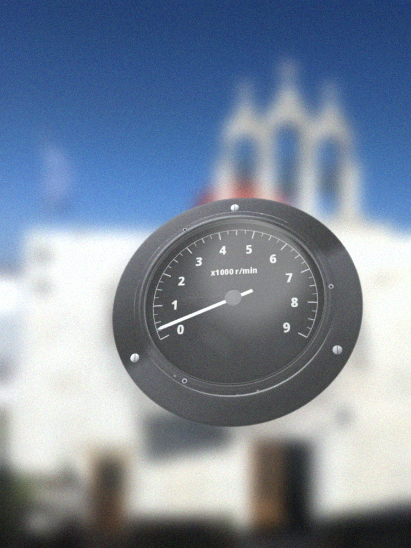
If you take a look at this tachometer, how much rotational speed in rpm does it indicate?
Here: 250 rpm
